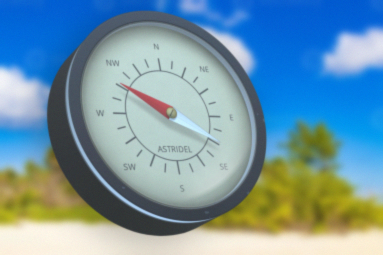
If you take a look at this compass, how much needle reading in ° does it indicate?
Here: 300 °
